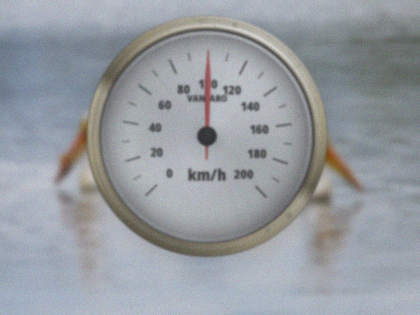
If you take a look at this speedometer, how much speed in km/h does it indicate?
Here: 100 km/h
